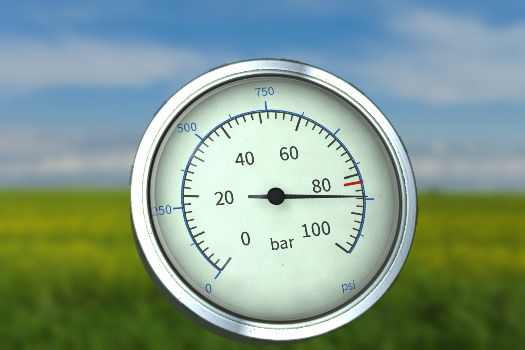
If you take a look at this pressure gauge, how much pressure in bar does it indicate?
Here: 86 bar
